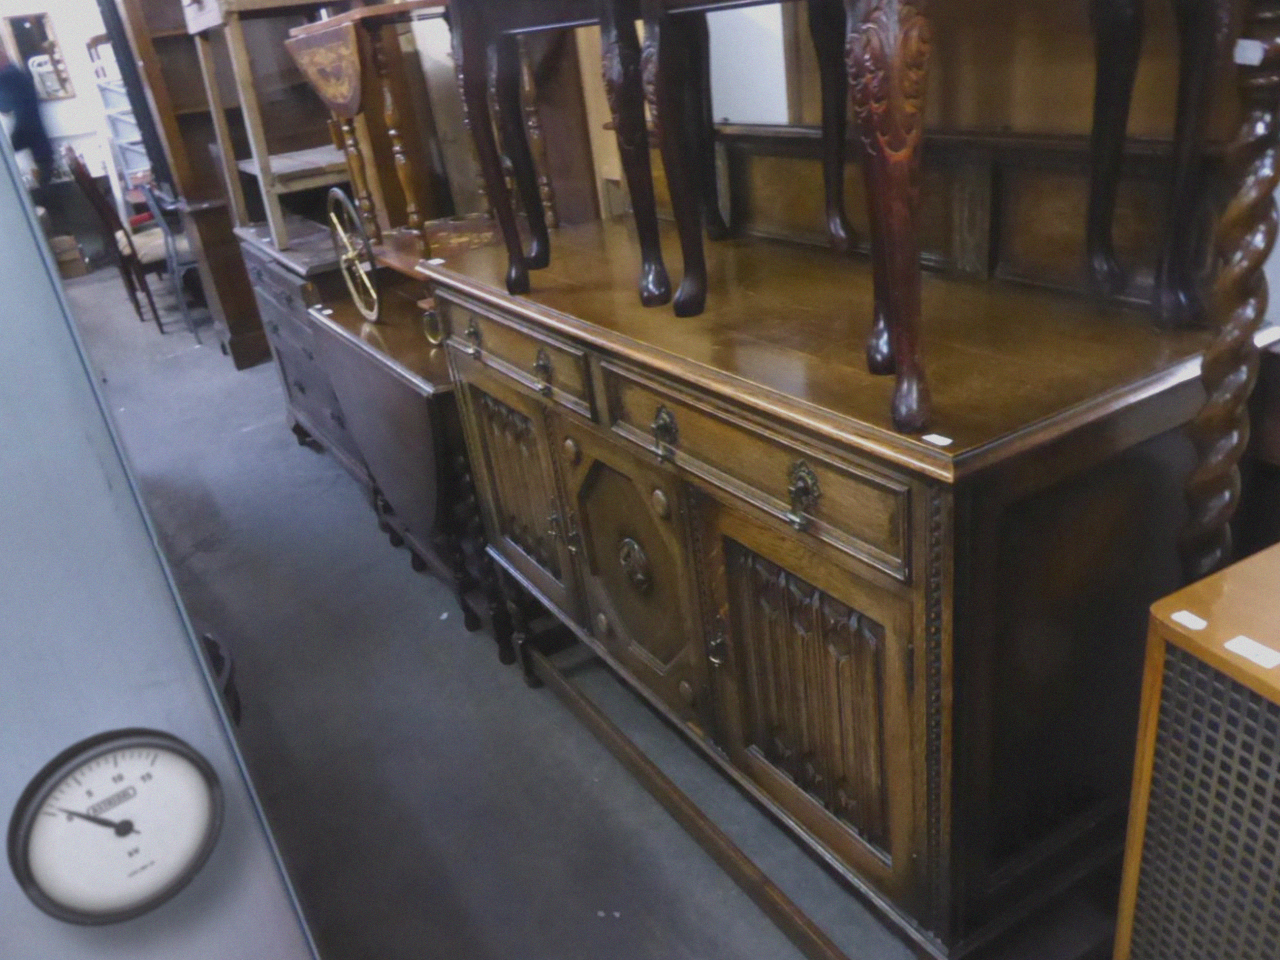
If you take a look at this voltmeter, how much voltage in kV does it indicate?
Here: 1 kV
